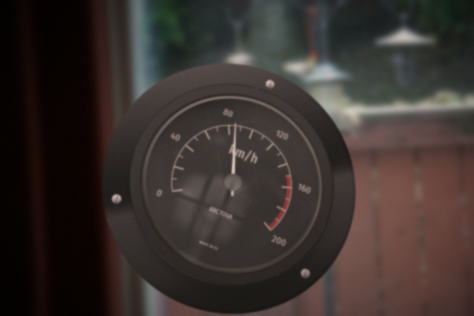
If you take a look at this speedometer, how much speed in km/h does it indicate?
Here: 85 km/h
